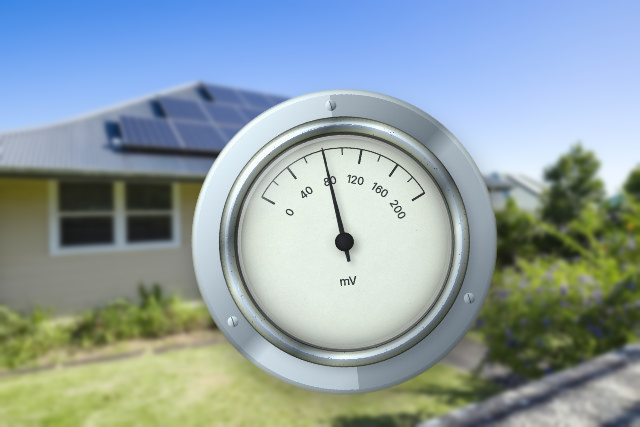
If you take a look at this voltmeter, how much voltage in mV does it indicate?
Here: 80 mV
